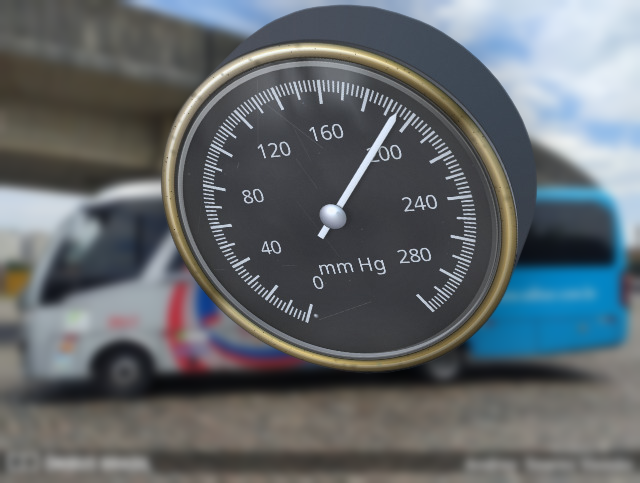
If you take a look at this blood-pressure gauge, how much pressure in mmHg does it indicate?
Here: 194 mmHg
